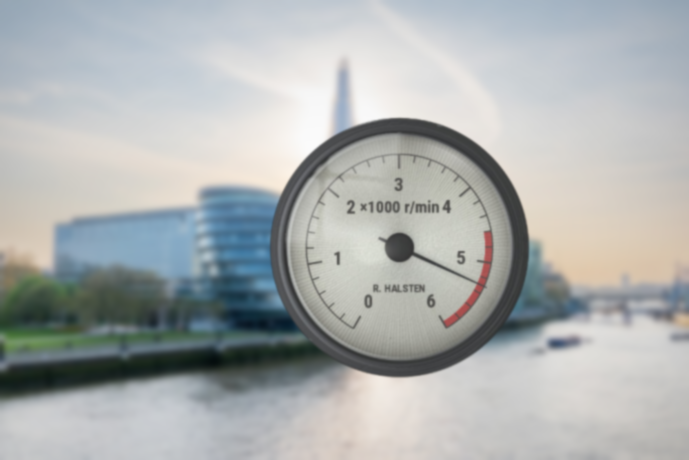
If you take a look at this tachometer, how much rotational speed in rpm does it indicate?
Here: 5300 rpm
